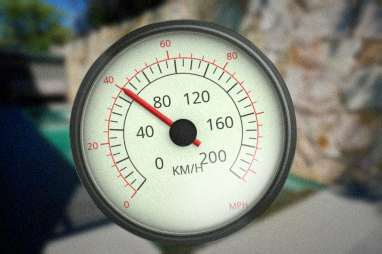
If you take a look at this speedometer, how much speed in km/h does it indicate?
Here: 65 km/h
